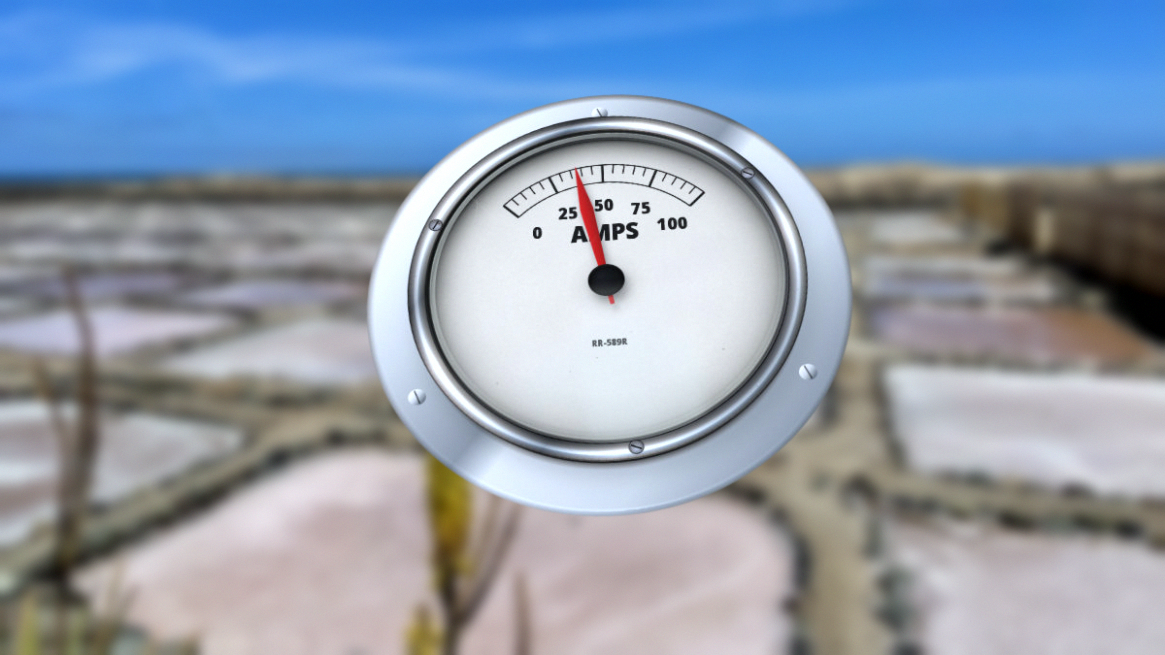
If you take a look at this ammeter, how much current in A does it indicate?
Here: 37.5 A
